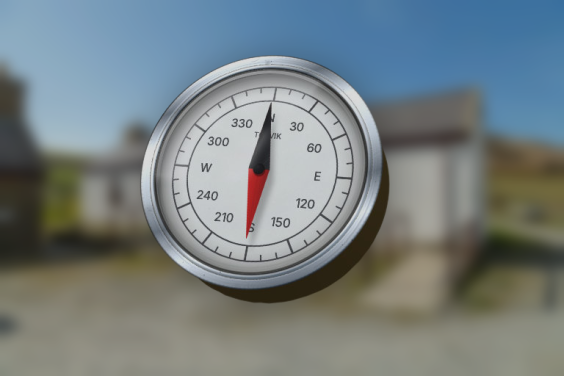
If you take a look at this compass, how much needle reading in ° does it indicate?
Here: 180 °
